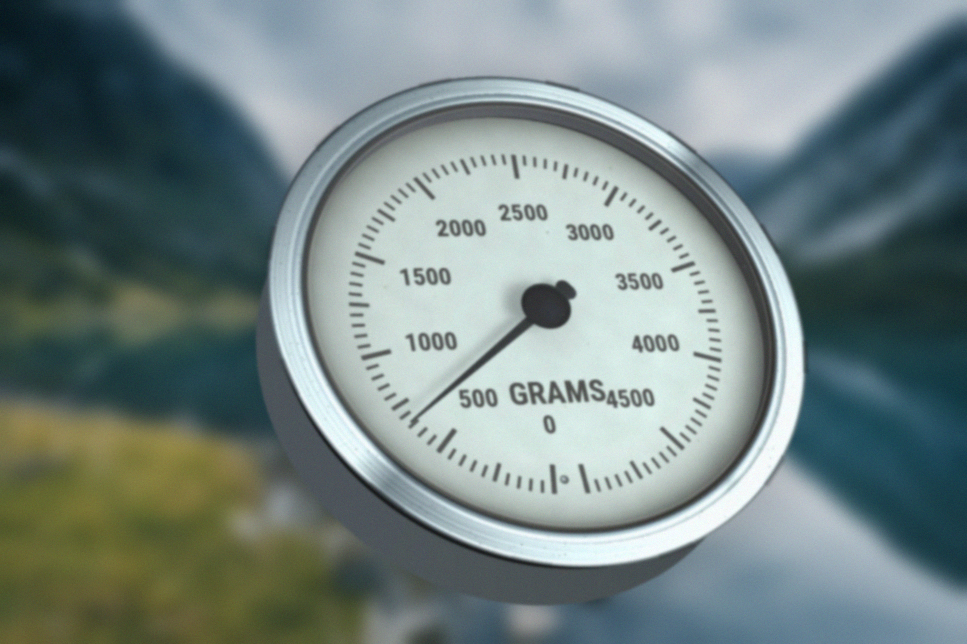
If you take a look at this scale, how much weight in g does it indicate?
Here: 650 g
